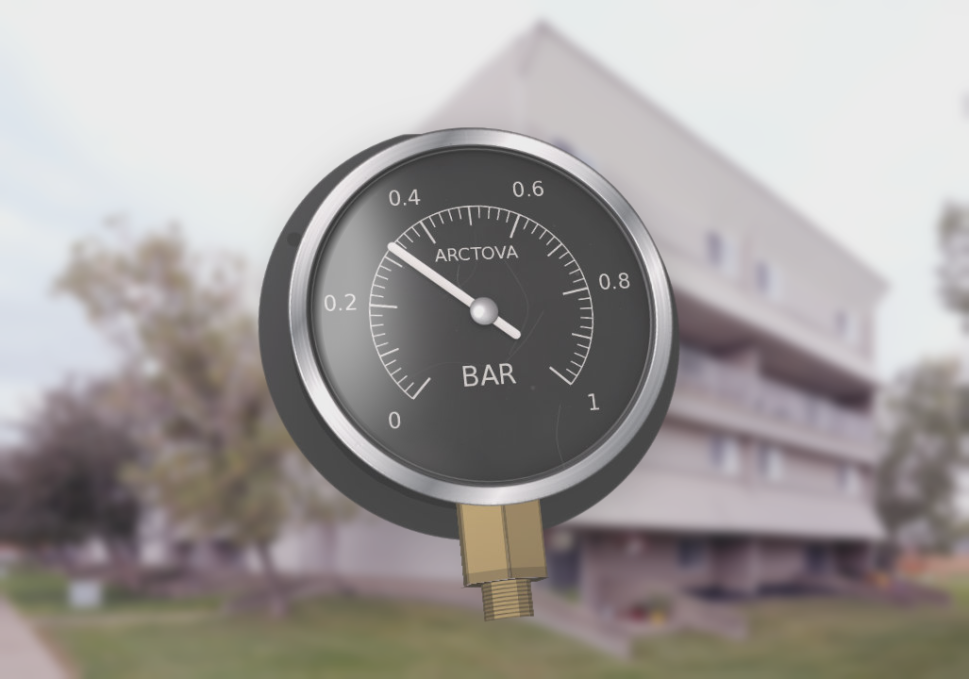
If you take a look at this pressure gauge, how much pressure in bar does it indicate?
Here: 0.32 bar
